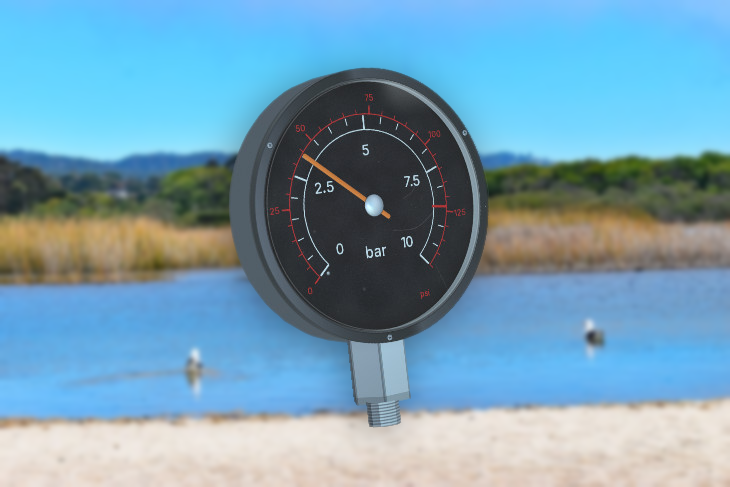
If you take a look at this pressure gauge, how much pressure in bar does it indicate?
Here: 3 bar
